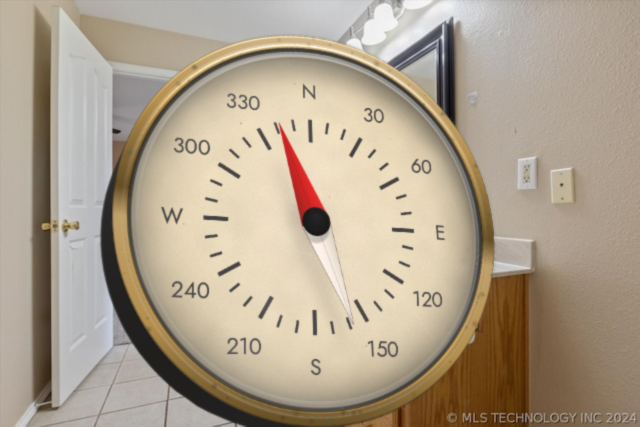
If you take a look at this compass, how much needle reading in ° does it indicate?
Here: 340 °
